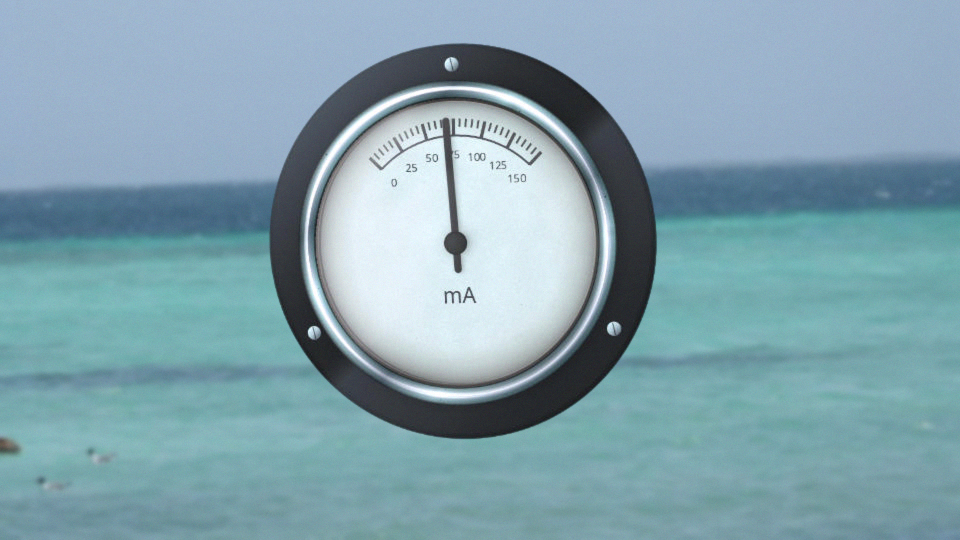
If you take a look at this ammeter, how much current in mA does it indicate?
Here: 70 mA
